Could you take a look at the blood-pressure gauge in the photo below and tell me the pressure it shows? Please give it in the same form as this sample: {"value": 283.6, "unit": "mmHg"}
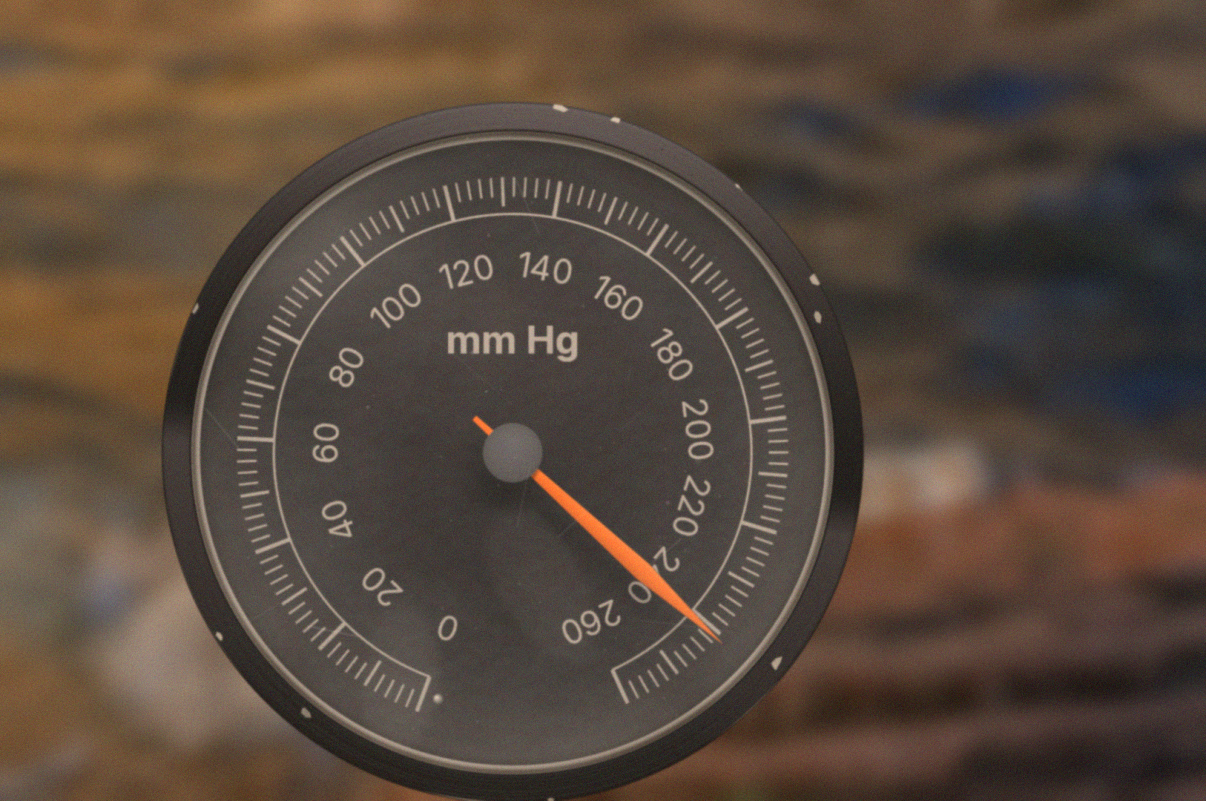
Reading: {"value": 241, "unit": "mmHg"}
